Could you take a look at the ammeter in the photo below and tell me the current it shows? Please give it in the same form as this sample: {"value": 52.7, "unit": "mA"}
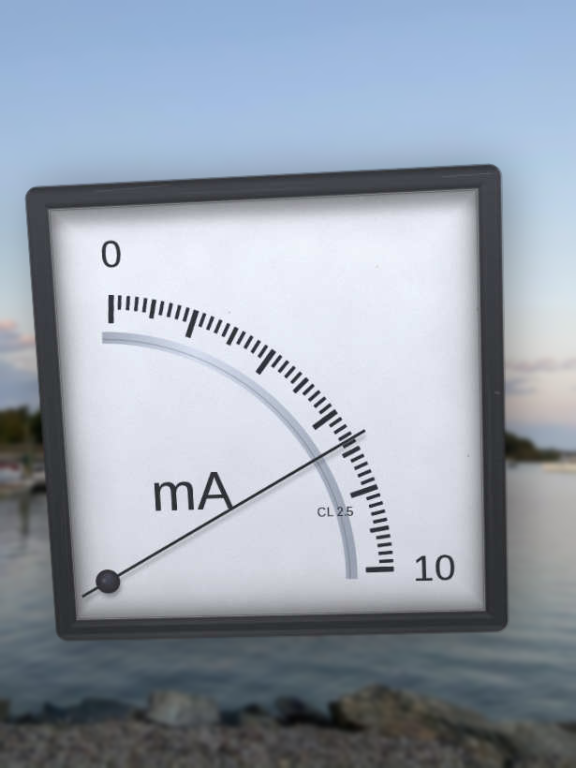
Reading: {"value": 6.7, "unit": "mA"}
